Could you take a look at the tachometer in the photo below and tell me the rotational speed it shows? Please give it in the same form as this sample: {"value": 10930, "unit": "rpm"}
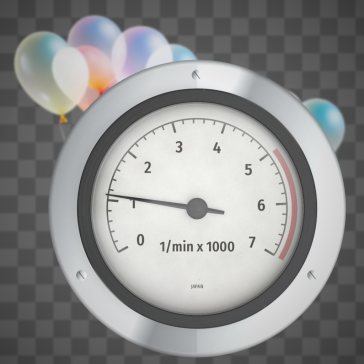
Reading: {"value": 1100, "unit": "rpm"}
